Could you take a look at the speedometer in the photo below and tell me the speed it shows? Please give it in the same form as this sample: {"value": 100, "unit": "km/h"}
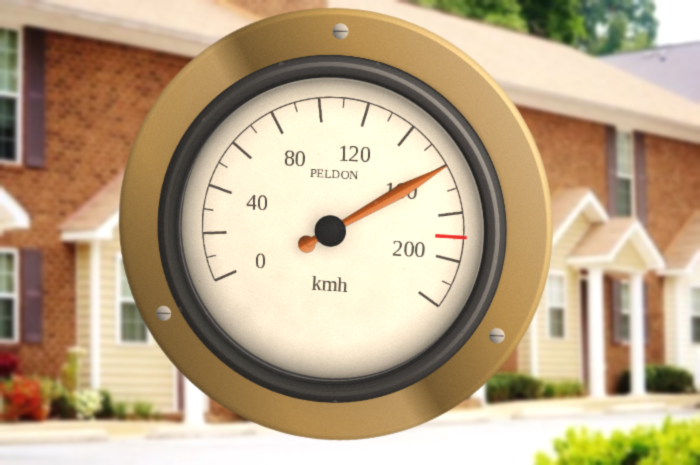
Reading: {"value": 160, "unit": "km/h"}
